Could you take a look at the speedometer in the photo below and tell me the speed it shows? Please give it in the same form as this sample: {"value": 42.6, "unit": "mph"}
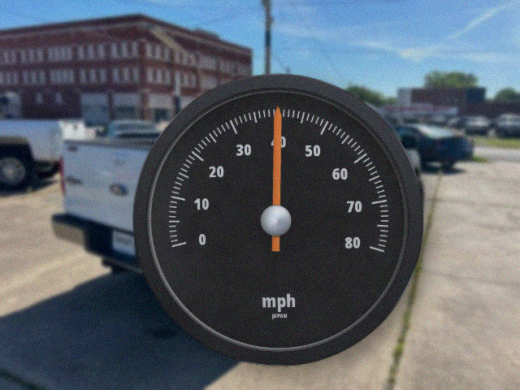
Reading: {"value": 40, "unit": "mph"}
